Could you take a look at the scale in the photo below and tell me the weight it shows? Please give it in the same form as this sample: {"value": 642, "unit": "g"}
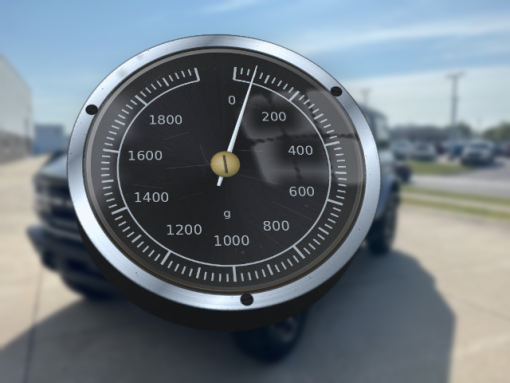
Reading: {"value": 60, "unit": "g"}
